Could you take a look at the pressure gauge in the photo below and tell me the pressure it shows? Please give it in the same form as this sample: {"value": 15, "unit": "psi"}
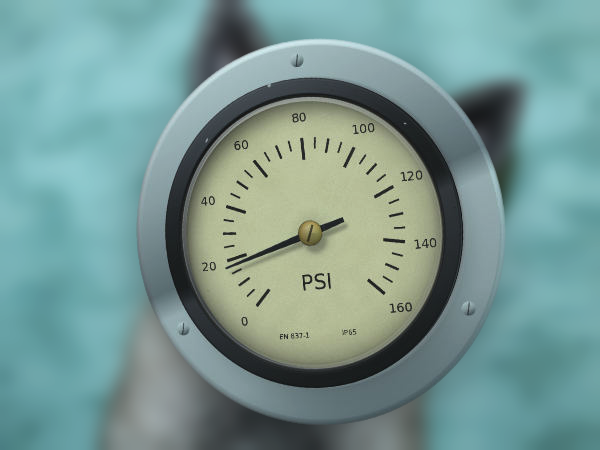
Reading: {"value": 17.5, "unit": "psi"}
